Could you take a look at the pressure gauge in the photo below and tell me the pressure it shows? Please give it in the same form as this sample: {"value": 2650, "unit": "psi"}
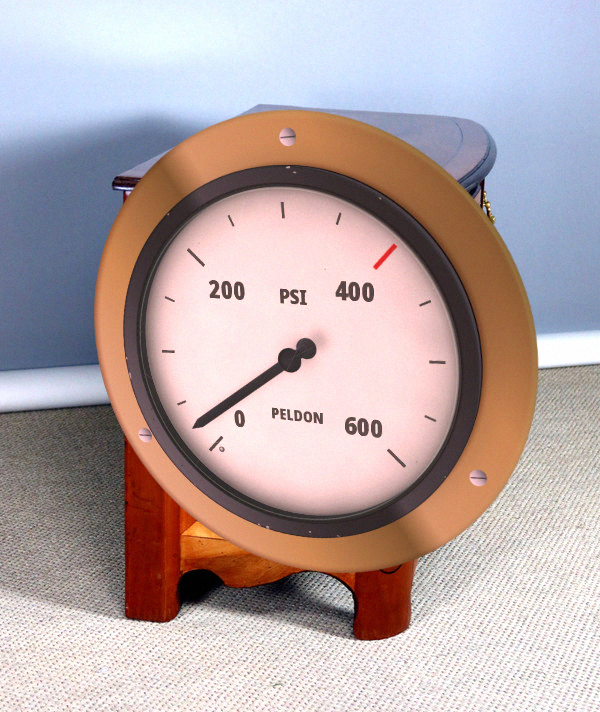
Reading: {"value": 25, "unit": "psi"}
